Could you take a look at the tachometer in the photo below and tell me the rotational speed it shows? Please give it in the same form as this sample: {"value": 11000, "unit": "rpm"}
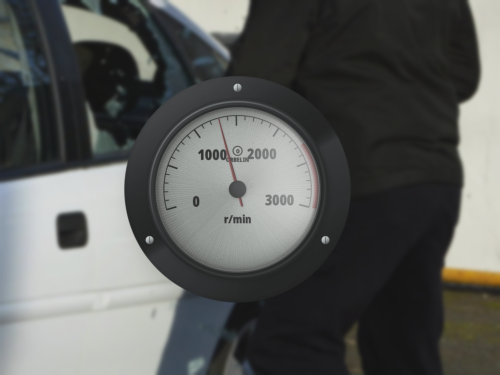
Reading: {"value": 1300, "unit": "rpm"}
